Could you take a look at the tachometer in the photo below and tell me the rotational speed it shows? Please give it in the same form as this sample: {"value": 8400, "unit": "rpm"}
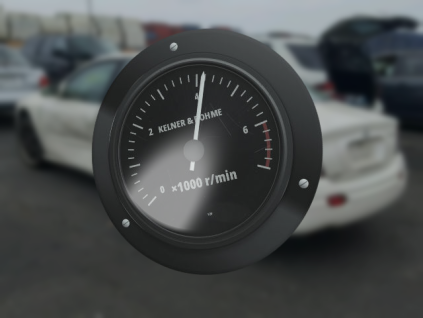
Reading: {"value": 4200, "unit": "rpm"}
